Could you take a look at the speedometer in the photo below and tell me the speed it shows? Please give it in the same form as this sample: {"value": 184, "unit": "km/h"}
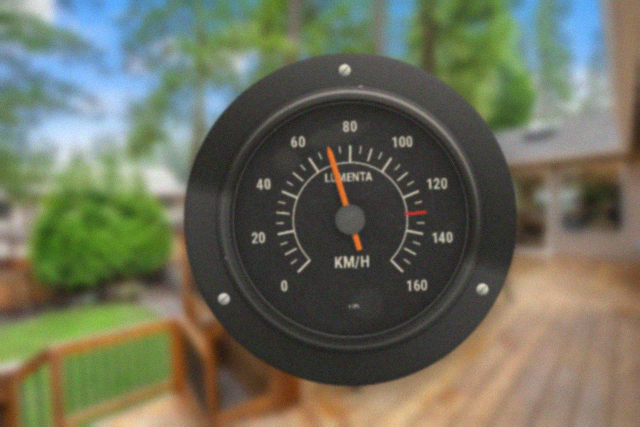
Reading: {"value": 70, "unit": "km/h"}
